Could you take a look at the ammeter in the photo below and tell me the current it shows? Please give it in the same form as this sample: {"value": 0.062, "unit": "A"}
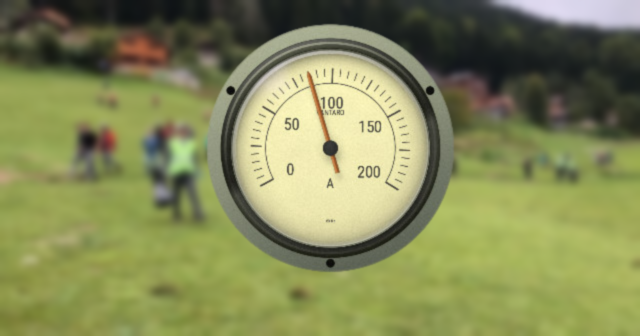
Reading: {"value": 85, "unit": "A"}
